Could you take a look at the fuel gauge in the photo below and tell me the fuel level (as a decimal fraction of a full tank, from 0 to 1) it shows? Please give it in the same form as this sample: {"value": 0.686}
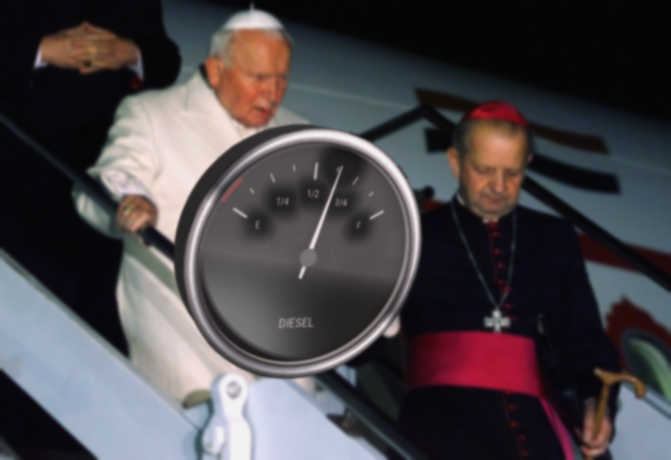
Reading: {"value": 0.625}
